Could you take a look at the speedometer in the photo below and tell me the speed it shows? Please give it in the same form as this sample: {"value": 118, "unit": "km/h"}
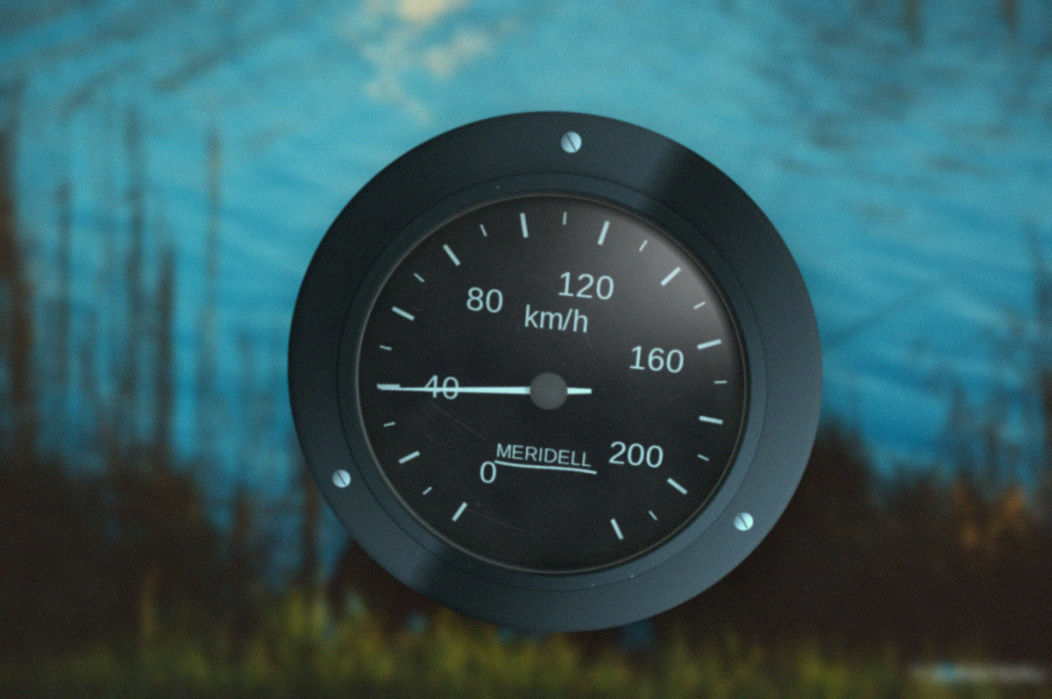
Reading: {"value": 40, "unit": "km/h"}
